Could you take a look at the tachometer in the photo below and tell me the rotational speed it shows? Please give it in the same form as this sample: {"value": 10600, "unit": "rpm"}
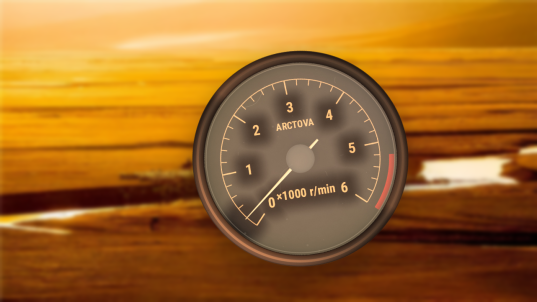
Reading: {"value": 200, "unit": "rpm"}
